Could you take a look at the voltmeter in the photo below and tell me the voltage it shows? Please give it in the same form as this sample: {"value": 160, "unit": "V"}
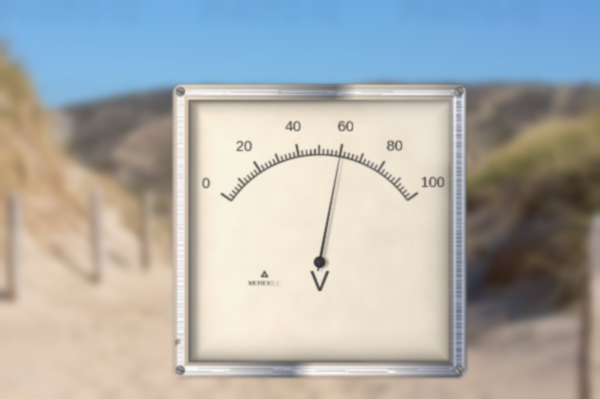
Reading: {"value": 60, "unit": "V"}
